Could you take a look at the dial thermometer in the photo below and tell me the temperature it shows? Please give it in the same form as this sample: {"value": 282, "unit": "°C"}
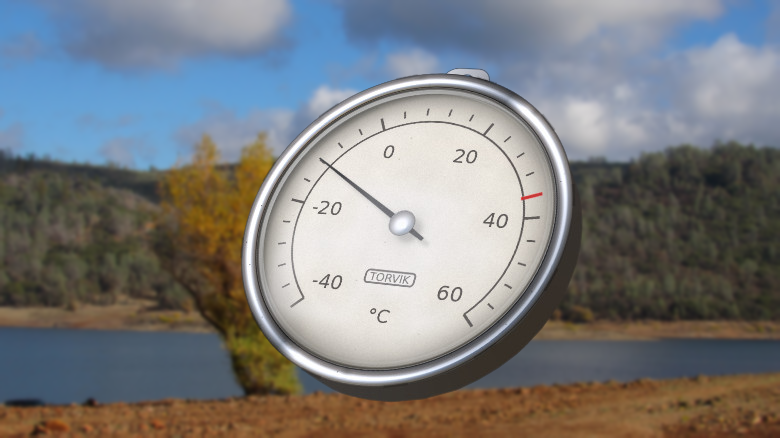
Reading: {"value": -12, "unit": "°C"}
